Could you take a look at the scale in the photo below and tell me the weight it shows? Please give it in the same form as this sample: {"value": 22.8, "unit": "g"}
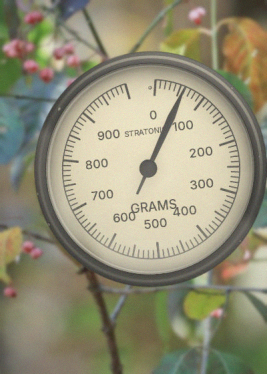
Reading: {"value": 60, "unit": "g"}
